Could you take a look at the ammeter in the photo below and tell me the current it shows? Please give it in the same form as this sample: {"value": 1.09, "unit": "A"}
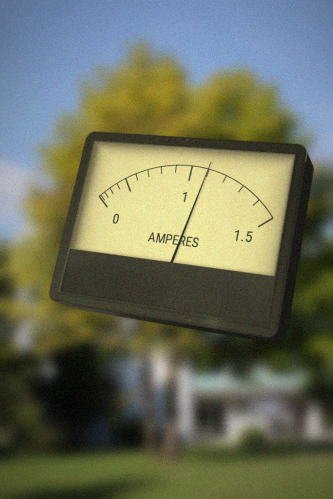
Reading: {"value": 1.1, "unit": "A"}
